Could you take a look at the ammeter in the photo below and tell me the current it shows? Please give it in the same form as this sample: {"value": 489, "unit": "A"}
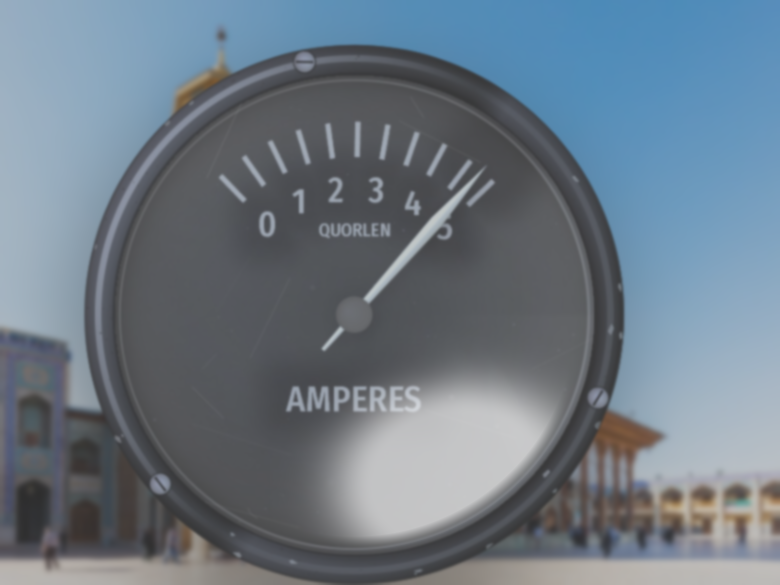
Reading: {"value": 4.75, "unit": "A"}
